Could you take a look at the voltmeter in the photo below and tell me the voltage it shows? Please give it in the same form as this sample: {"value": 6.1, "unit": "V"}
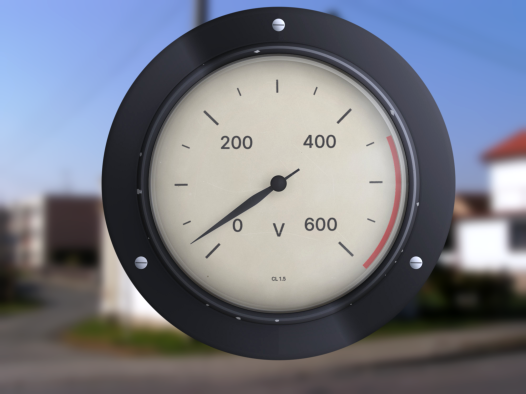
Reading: {"value": 25, "unit": "V"}
